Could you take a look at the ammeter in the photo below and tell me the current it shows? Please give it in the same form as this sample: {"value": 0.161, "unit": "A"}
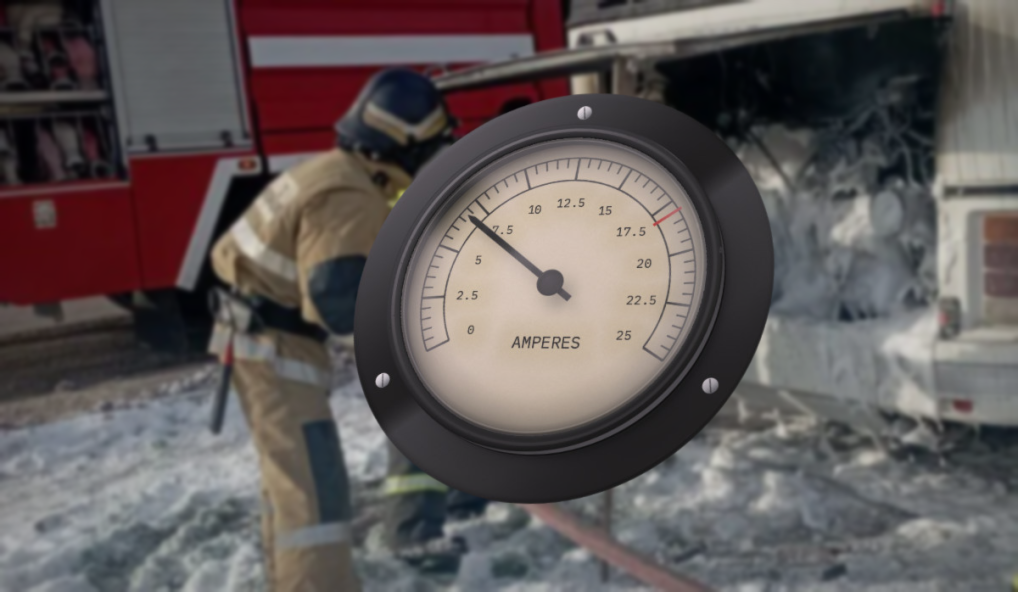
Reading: {"value": 6.75, "unit": "A"}
